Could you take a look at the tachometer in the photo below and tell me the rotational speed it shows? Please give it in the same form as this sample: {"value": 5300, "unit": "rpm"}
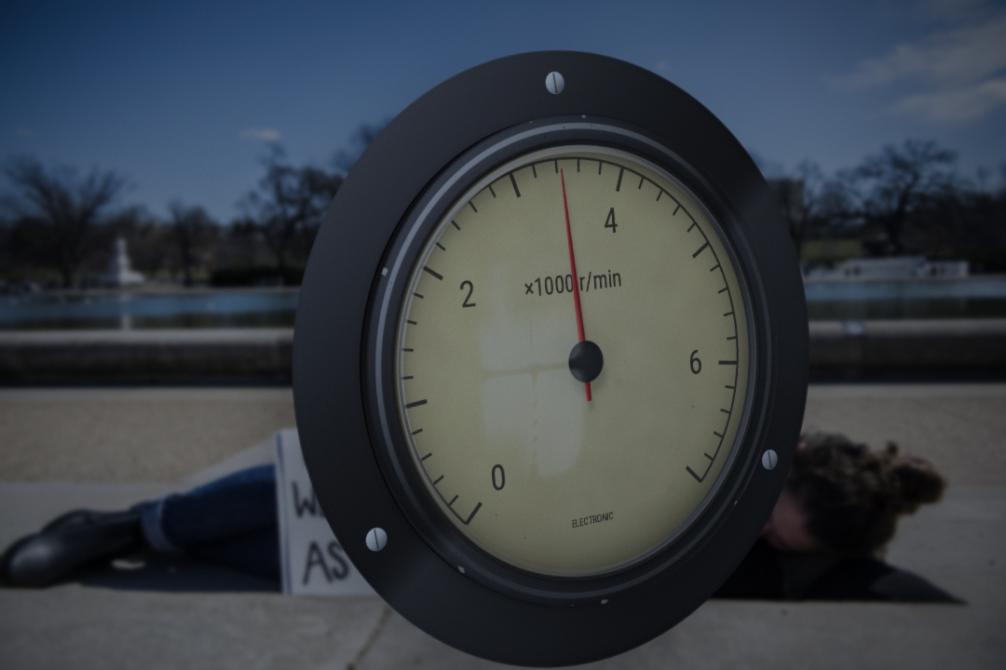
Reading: {"value": 3400, "unit": "rpm"}
